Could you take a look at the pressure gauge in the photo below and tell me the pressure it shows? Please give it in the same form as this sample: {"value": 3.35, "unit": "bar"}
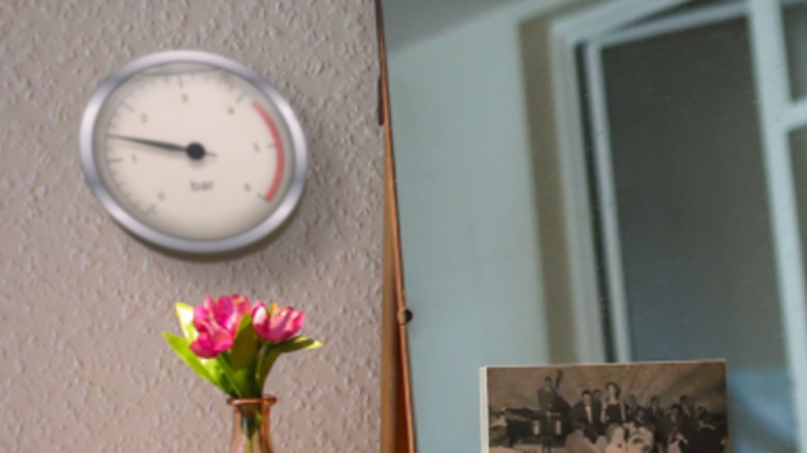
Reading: {"value": 1.4, "unit": "bar"}
